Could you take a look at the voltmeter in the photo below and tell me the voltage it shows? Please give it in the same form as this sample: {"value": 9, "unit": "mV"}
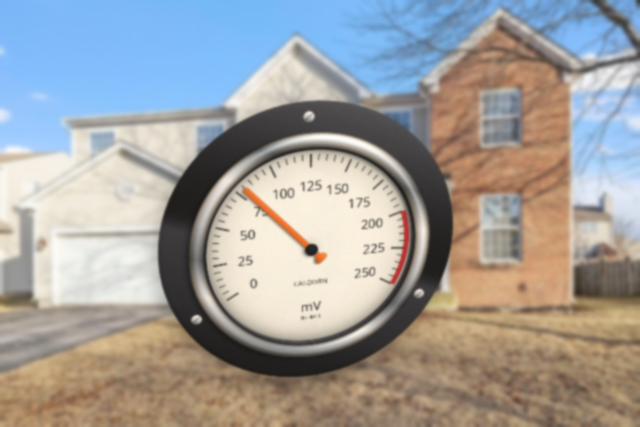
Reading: {"value": 80, "unit": "mV"}
